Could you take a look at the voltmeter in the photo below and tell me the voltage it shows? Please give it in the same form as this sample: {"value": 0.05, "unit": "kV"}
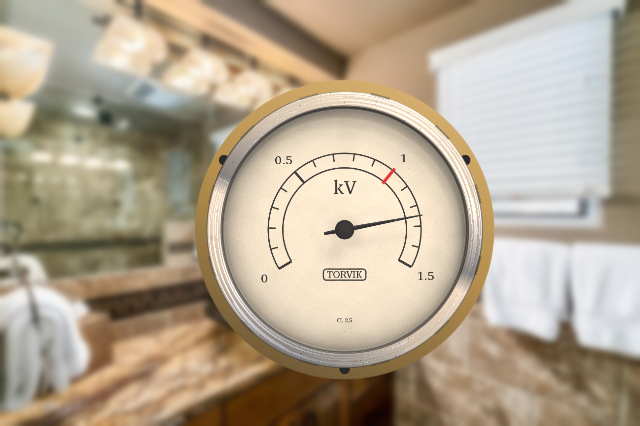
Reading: {"value": 1.25, "unit": "kV"}
